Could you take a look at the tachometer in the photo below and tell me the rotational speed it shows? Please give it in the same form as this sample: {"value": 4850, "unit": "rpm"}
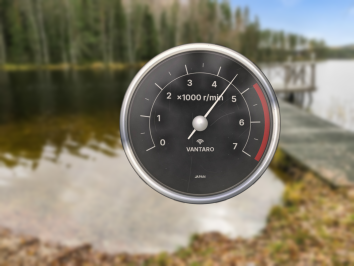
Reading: {"value": 4500, "unit": "rpm"}
